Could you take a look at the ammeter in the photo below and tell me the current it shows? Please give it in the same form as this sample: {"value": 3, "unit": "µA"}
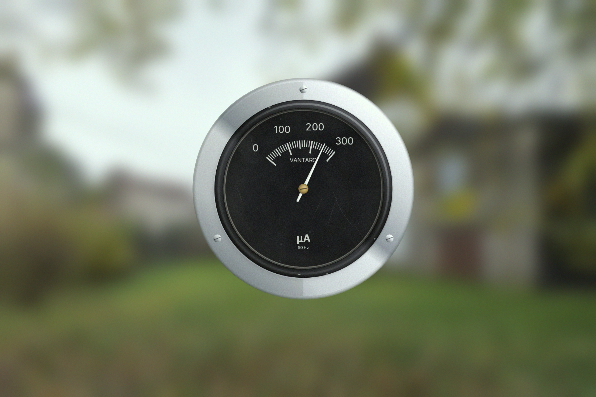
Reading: {"value": 250, "unit": "µA"}
